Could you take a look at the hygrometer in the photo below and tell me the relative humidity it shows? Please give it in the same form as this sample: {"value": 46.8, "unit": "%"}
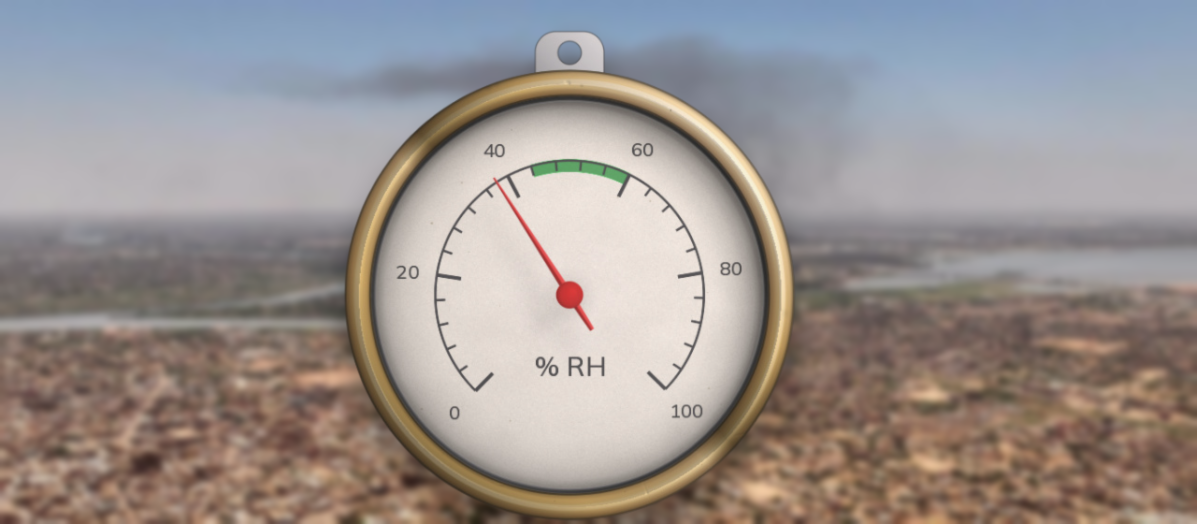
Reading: {"value": 38, "unit": "%"}
